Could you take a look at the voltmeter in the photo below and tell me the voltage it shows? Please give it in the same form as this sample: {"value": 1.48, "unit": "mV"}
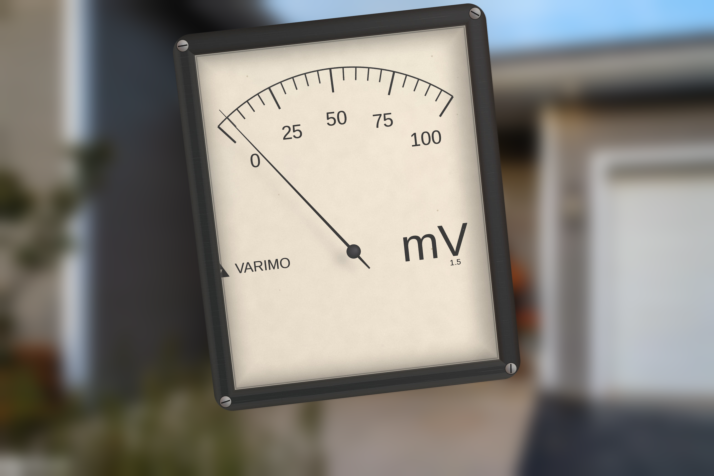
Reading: {"value": 5, "unit": "mV"}
